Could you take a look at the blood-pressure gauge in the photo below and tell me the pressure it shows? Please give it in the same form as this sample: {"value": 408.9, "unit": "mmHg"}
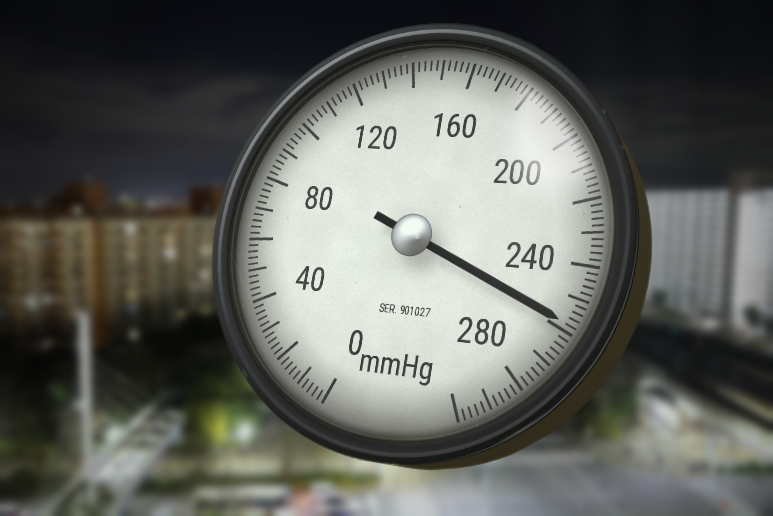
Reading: {"value": 258, "unit": "mmHg"}
